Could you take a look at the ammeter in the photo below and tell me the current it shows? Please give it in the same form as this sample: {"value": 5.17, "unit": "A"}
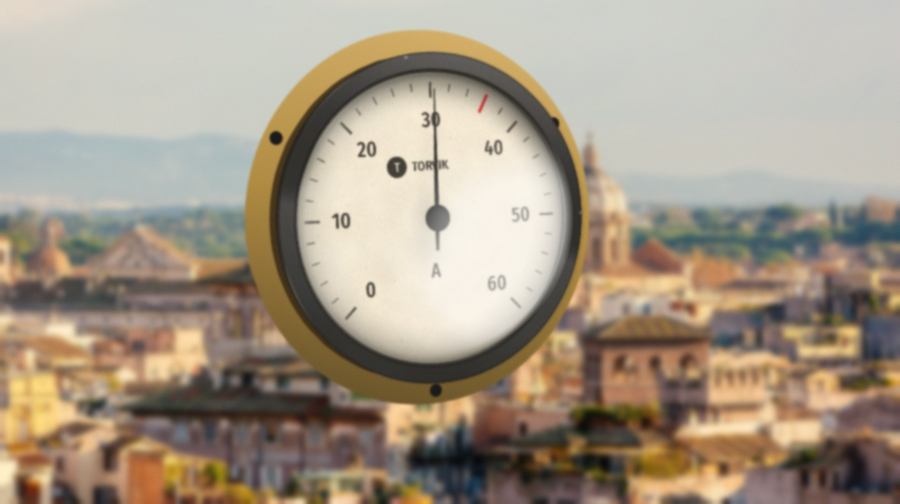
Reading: {"value": 30, "unit": "A"}
